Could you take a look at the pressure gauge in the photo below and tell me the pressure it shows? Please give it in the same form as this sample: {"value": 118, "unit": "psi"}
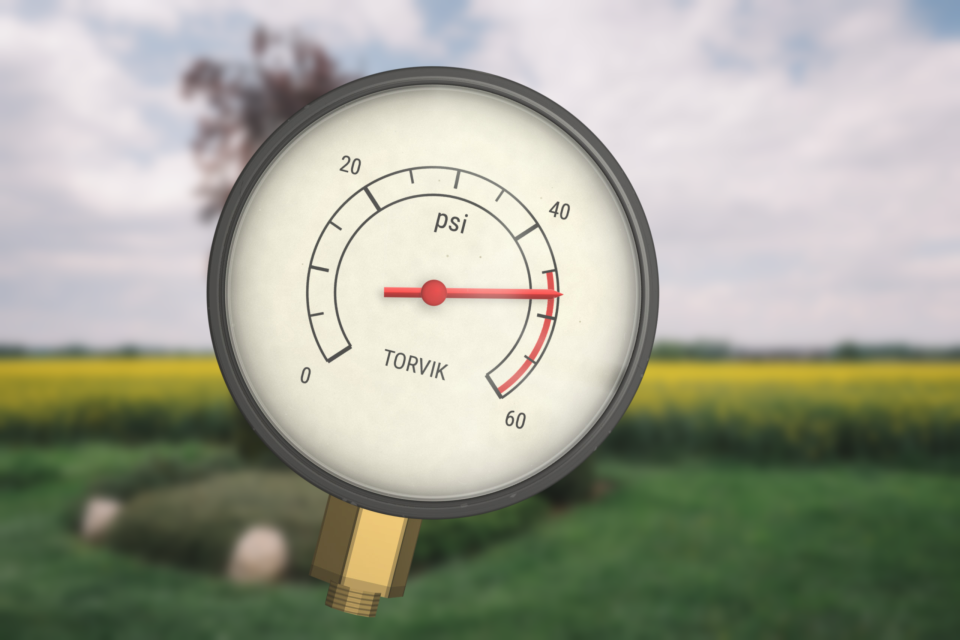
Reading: {"value": 47.5, "unit": "psi"}
